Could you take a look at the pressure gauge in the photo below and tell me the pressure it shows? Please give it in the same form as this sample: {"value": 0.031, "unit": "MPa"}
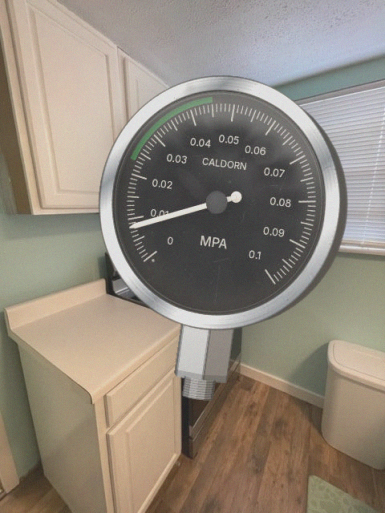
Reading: {"value": 0.008, "unit": "MPa"}
